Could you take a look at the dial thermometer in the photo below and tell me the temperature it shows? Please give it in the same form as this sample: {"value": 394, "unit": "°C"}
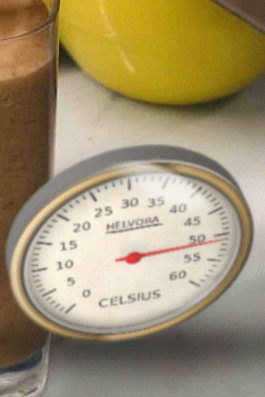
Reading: {"value": 50, "unit": "°C"}
